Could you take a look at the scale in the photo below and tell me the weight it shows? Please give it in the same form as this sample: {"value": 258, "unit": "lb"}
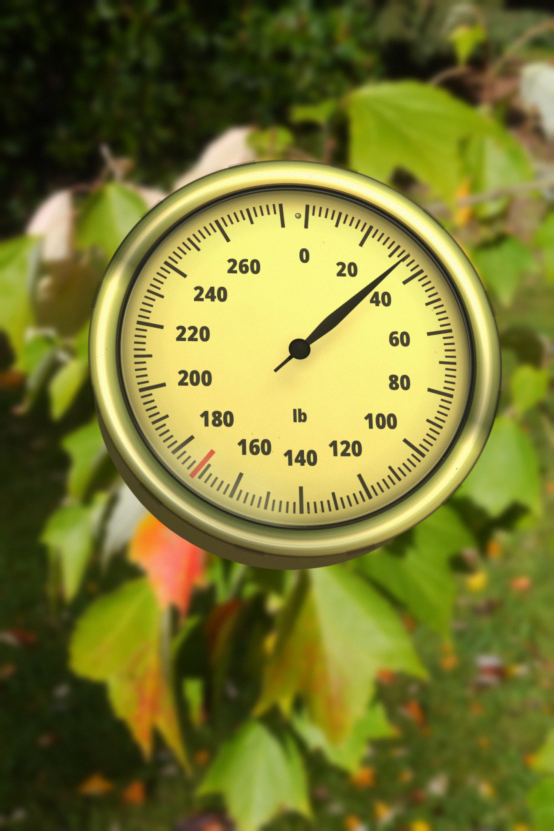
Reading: {"value": 34, "unit": "lb"}
